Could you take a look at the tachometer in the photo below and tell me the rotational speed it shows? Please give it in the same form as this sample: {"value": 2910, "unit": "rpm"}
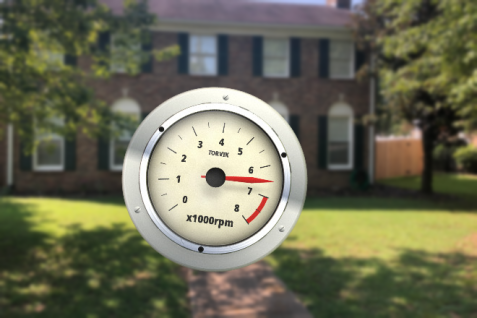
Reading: {"value": 6500, "unit": "rpm"}
